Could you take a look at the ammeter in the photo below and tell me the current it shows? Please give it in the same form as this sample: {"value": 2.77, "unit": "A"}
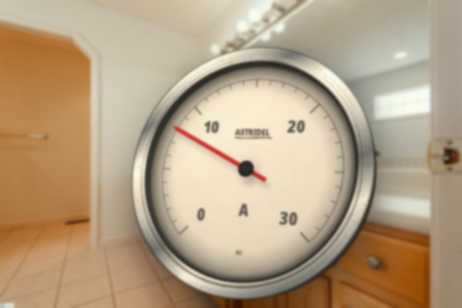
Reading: {"value": 8, "unit": "A"}
